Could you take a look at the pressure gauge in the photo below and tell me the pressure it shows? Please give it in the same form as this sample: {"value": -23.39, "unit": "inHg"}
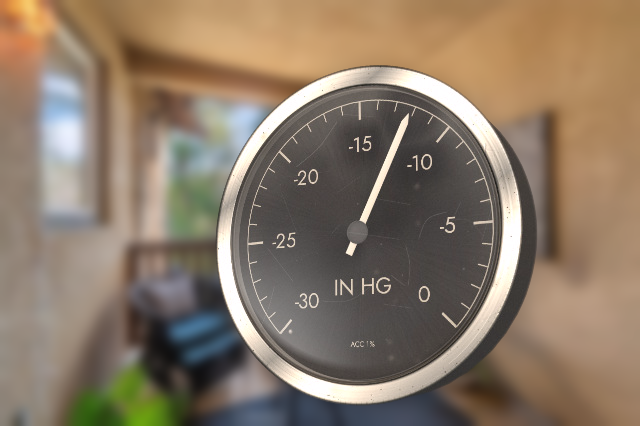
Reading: {"value": -12, "unit": "inHg"}
